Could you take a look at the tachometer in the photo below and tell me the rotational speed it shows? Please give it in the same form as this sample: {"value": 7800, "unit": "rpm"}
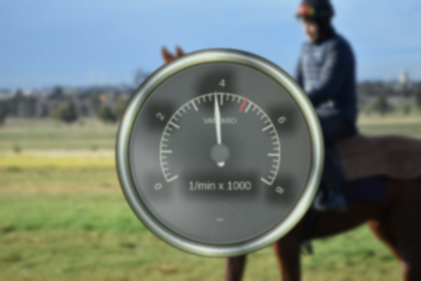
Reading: {"value": 3800, "unit": "rpm"}
